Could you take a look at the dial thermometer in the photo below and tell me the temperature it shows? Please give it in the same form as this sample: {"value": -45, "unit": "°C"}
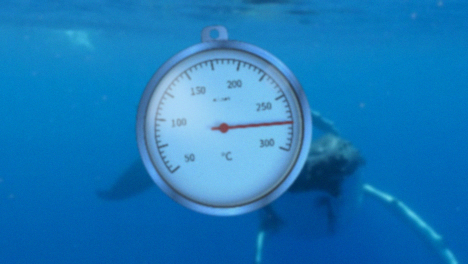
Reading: {"value": 275, "unit": "°C"}
